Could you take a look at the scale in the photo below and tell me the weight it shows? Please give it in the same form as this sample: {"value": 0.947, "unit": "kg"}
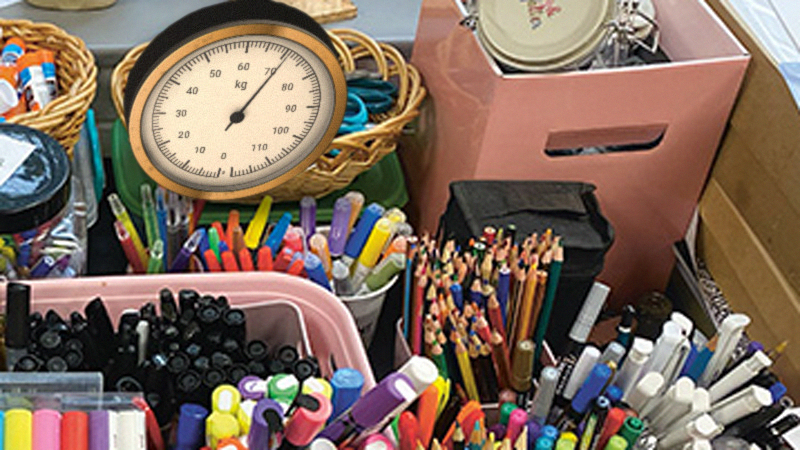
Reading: {"value": 70, "unit": "kg"}
